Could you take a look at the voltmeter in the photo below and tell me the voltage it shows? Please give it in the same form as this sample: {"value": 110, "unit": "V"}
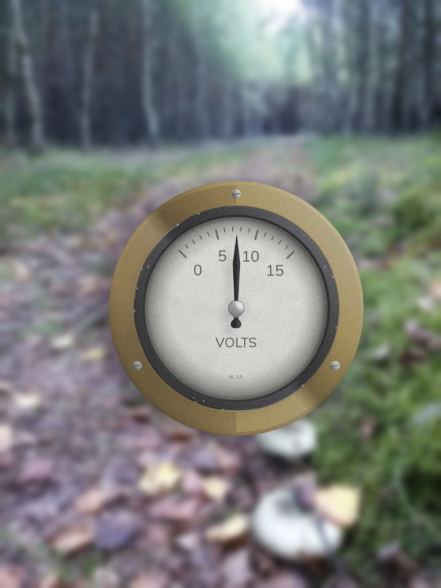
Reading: {"value": 7.5, "unit": "V"}
